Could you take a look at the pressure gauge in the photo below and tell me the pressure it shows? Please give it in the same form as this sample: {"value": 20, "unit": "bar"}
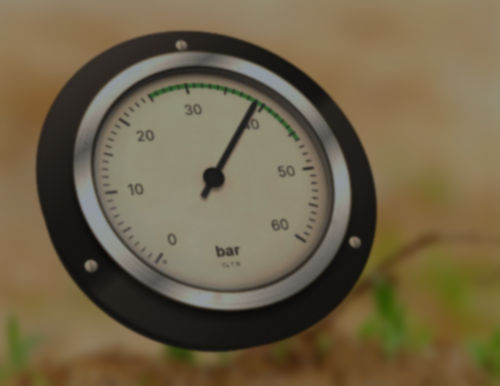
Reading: {"value": 39, "unit": "bar"}
